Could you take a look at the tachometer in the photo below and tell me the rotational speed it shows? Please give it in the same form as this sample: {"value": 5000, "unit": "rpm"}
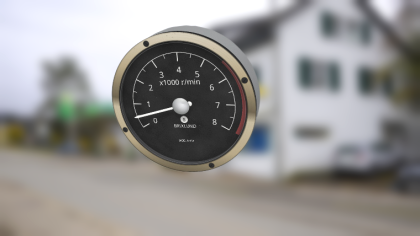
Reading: {"value": 500, "unit": "rpm"}
